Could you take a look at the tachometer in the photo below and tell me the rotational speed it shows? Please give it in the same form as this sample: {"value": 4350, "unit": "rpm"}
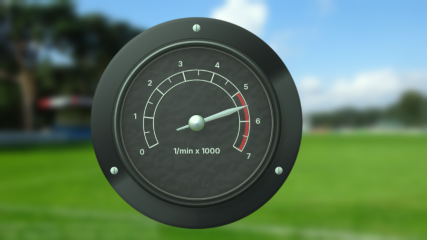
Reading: {"value": 5500, "unit": "rpm"}
